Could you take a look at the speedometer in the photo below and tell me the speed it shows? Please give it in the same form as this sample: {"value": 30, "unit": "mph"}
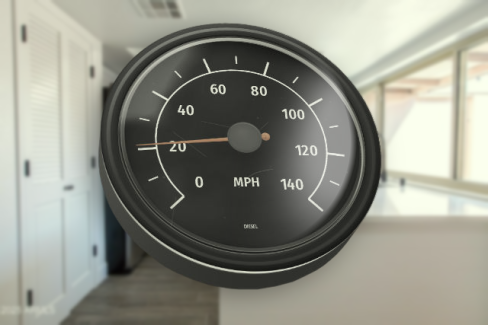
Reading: {"value": 20, "unit": "mph"}
